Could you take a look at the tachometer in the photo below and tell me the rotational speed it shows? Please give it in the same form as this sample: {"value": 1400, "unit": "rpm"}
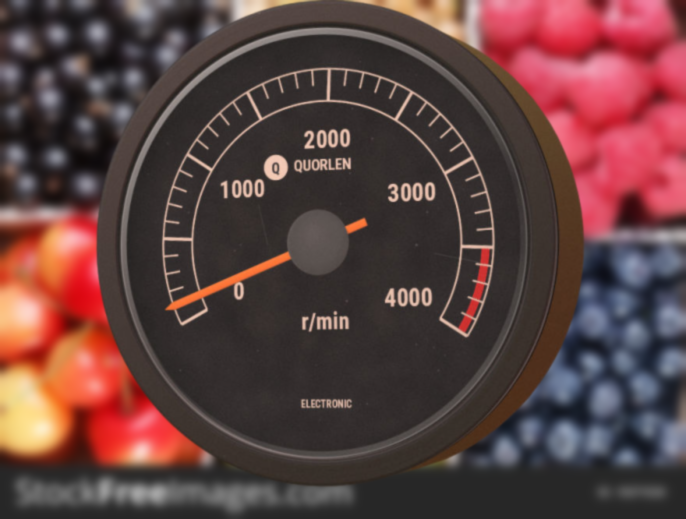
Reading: {"value": 100, "unit": "rpm"}
